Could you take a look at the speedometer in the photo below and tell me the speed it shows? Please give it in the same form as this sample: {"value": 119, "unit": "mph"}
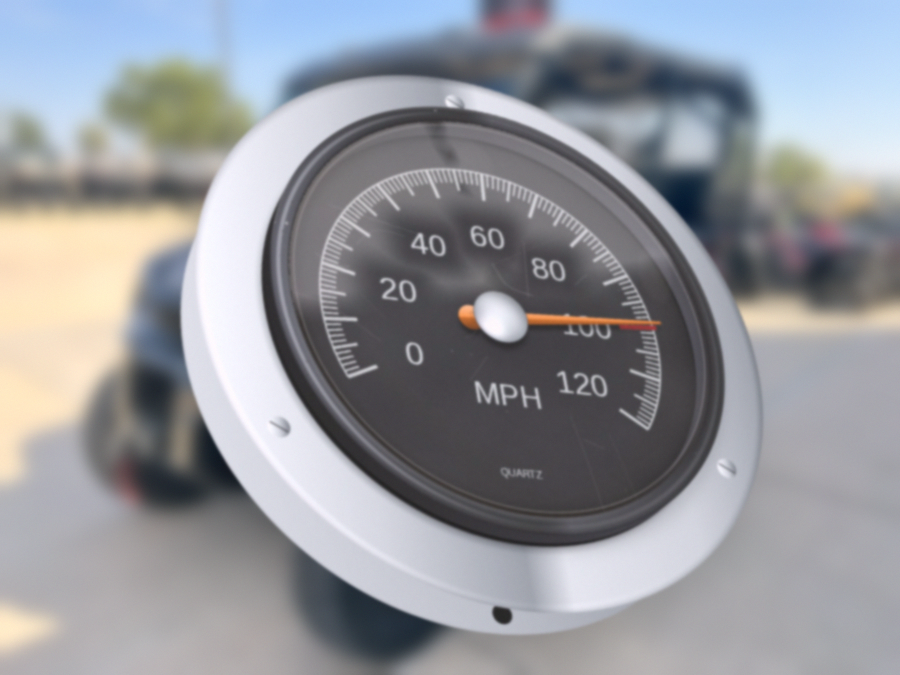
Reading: {"value": 100, "unit": "mph"}
